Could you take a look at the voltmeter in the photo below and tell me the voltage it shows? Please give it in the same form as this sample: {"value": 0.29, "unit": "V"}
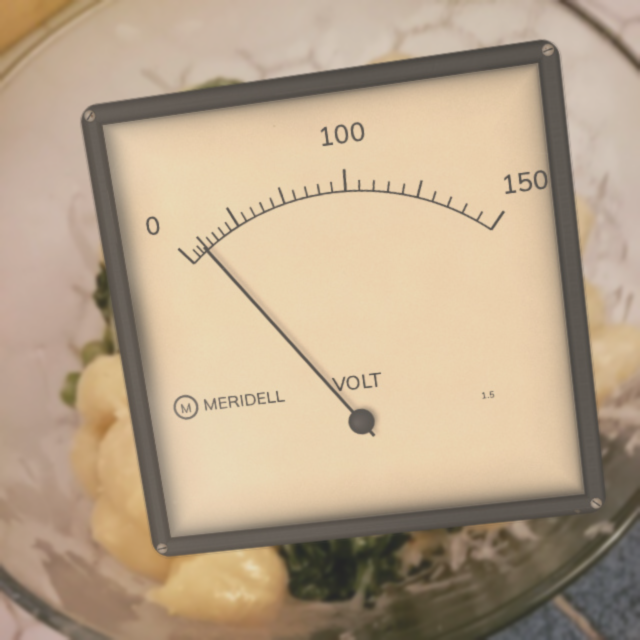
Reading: {"value": 25, "unit": "V"}
